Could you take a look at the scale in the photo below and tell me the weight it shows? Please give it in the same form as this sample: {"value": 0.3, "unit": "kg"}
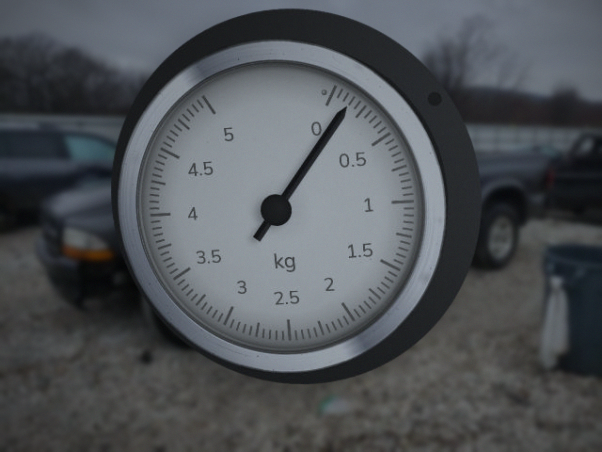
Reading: {"value": 0.15, "unit": "kg"}
